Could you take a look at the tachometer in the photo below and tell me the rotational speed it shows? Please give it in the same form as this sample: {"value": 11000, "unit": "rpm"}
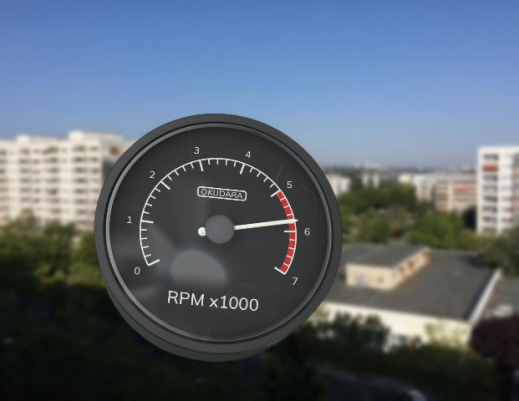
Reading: {"value": 5800, "unit": "rpm"}
